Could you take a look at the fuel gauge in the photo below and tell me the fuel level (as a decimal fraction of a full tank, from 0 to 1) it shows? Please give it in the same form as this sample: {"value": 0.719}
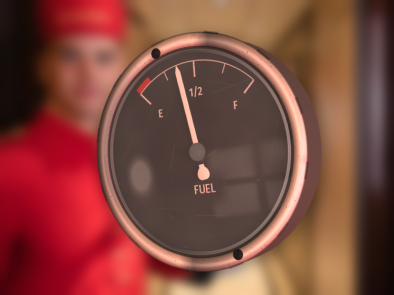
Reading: {"value": 0.375}
